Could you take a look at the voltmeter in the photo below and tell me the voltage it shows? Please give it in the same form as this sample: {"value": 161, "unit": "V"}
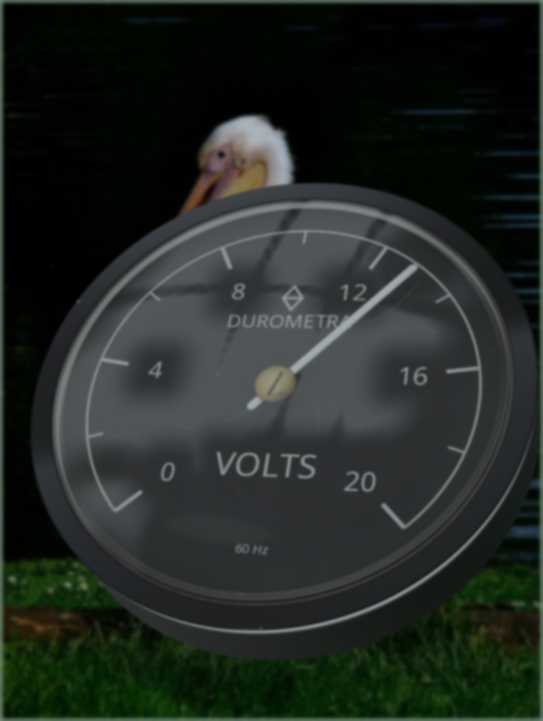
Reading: {"value": 13, "unit": "V"}
